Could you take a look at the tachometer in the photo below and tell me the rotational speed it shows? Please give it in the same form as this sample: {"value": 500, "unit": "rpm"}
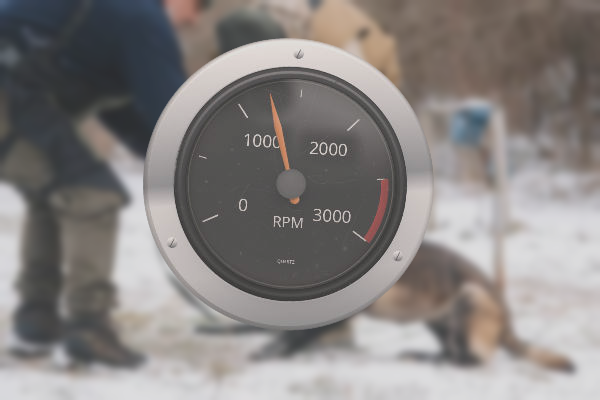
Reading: {"value": 1250, "unit": "rpm"}
